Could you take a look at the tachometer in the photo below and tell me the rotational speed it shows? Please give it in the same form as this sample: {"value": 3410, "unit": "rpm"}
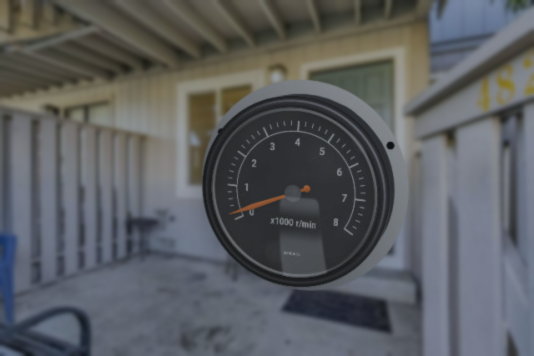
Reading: {"value": 200, "unit": "rpm"}
